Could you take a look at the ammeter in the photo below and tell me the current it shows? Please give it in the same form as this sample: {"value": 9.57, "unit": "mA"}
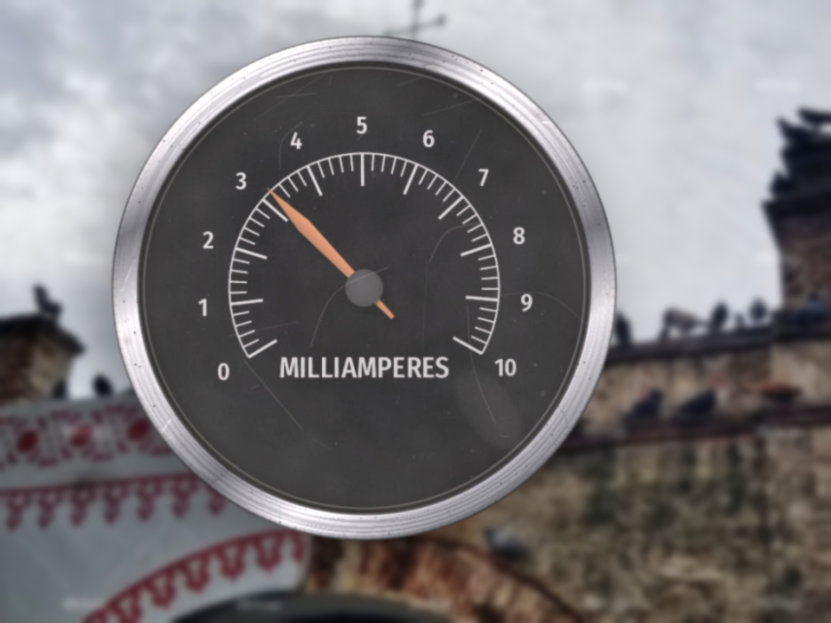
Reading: {"value": 3.2, "unit": "mA"}
